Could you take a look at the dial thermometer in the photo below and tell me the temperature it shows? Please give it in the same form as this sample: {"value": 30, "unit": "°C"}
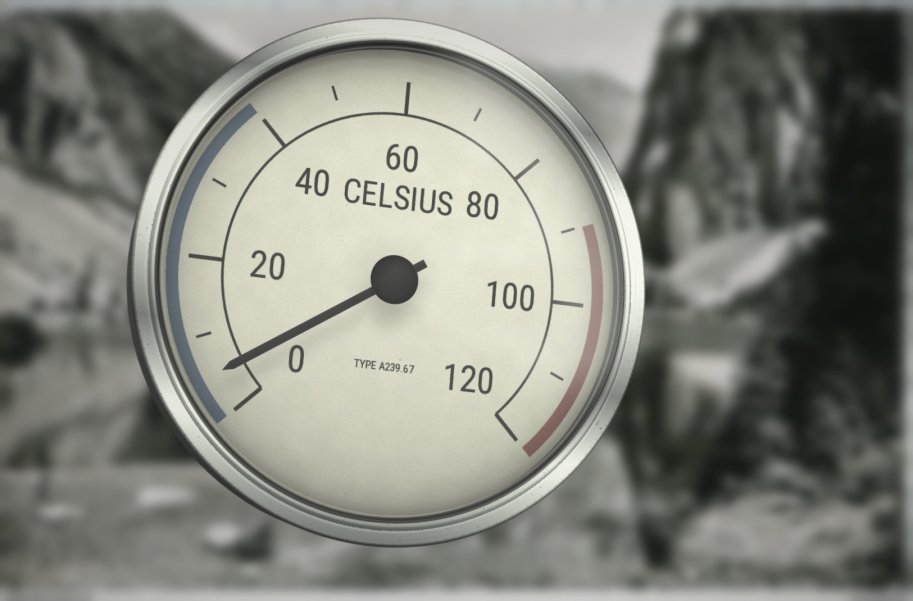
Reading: {"value": 5, "unit": "°C"}
